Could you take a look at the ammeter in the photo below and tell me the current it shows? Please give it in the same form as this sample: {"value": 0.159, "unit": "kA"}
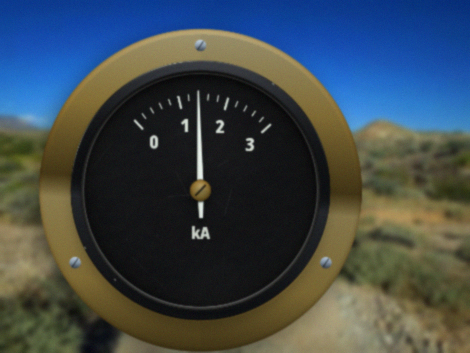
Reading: {"value": 1.4, "unit": "kA"}
